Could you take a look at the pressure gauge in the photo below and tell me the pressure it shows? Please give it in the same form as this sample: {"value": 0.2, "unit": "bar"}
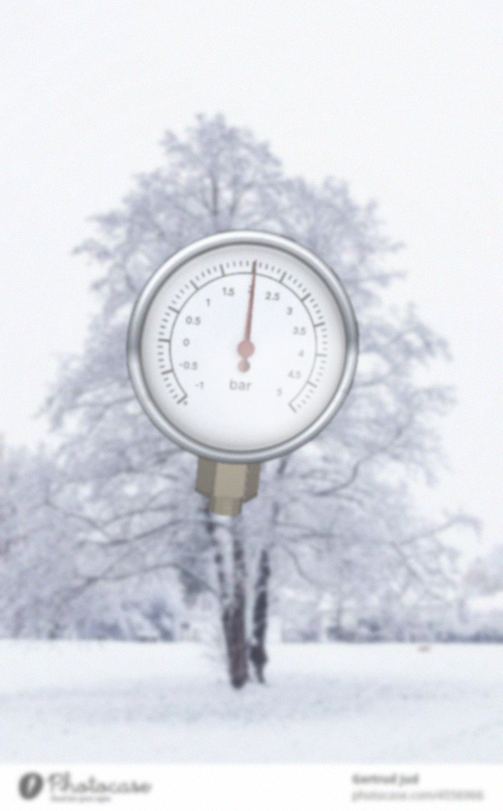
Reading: {"value": 2, "unit": "bar"}
